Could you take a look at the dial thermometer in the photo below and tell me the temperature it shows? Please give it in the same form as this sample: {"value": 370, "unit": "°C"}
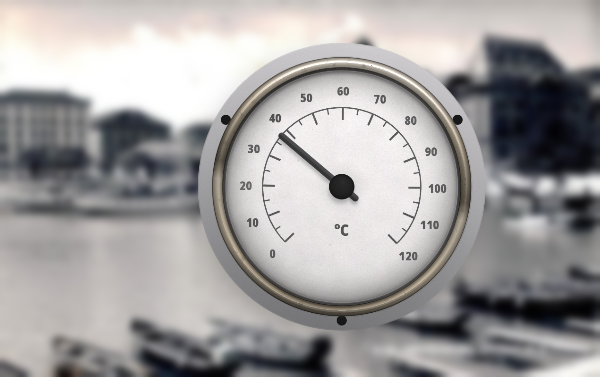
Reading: {"value": 37.5, "unit": "°C"}
